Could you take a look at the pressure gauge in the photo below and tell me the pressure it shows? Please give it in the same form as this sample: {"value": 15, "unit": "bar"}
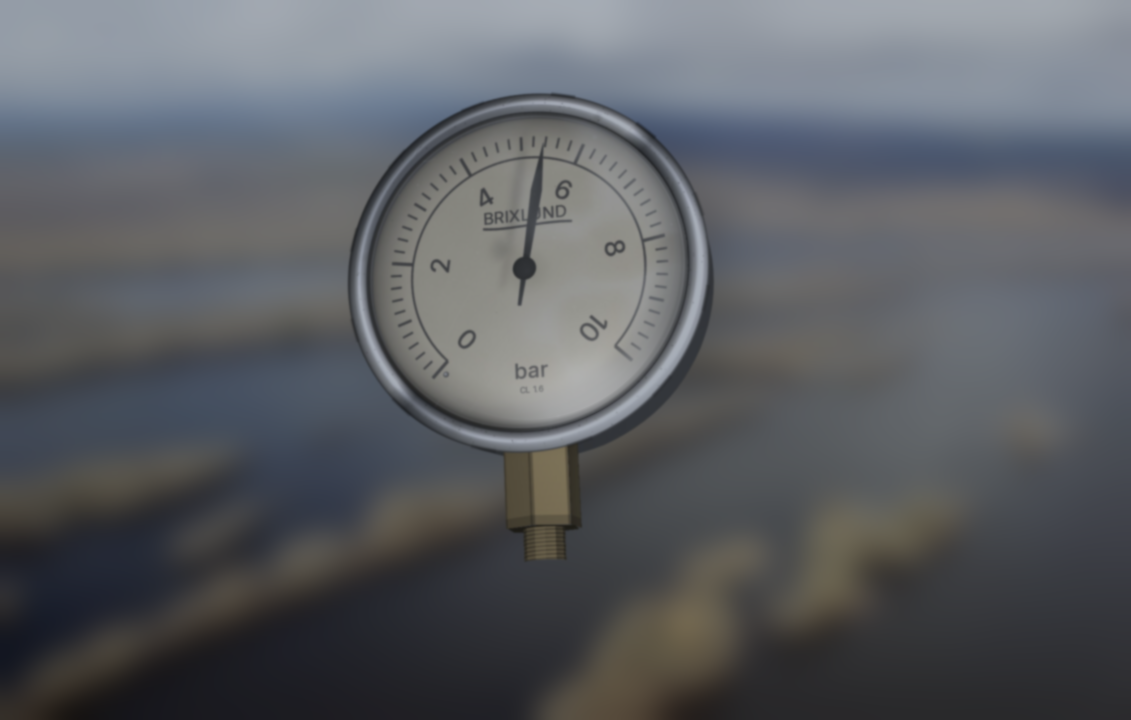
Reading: {"value": 5.4, "unit": "bar"}
